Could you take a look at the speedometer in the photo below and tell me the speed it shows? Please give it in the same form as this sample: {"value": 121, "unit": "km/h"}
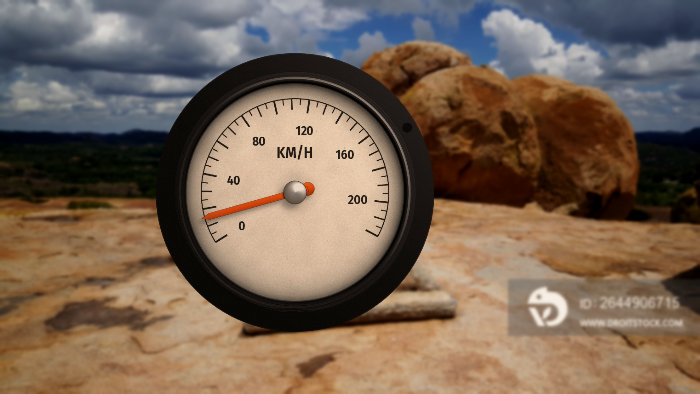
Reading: {"value": 15, "unit": "km/h"}
